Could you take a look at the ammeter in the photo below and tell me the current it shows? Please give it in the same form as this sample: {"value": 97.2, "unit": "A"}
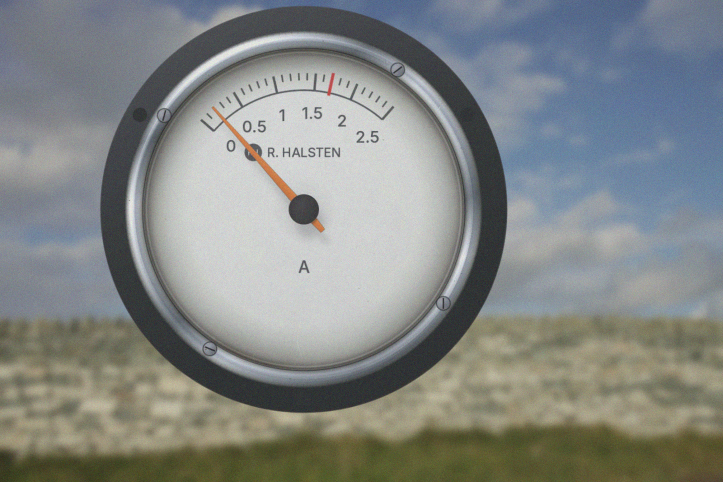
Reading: {"value": 0.2, "unit": "A"}
